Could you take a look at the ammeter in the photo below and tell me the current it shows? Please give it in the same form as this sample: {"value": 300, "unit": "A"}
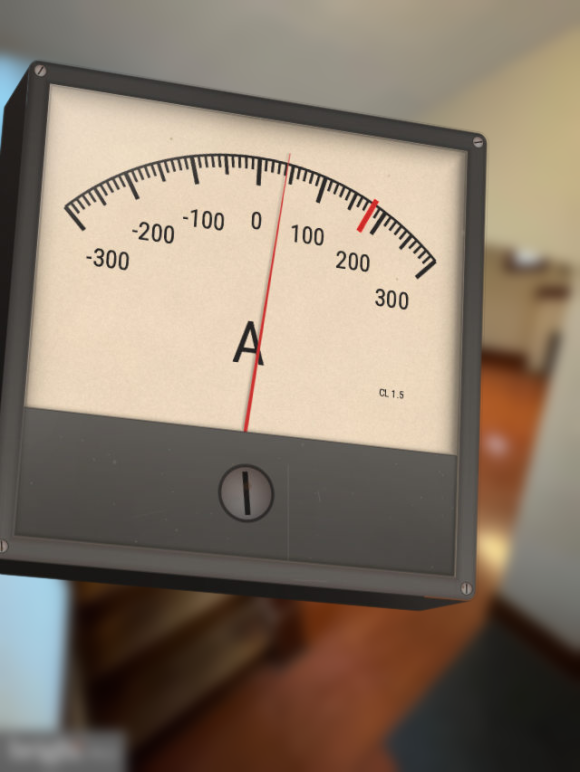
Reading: {"value": 40, "unit": "A"}
